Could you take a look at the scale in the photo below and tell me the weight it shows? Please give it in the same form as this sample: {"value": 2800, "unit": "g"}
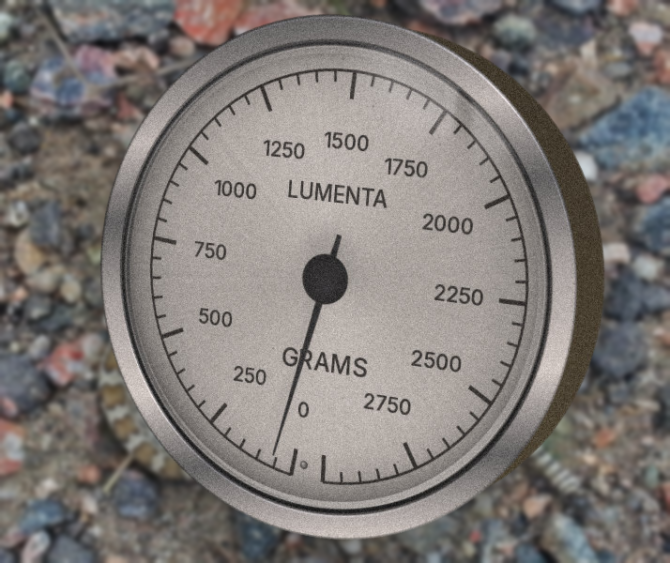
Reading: {"value": 50, "unit": "g"}
